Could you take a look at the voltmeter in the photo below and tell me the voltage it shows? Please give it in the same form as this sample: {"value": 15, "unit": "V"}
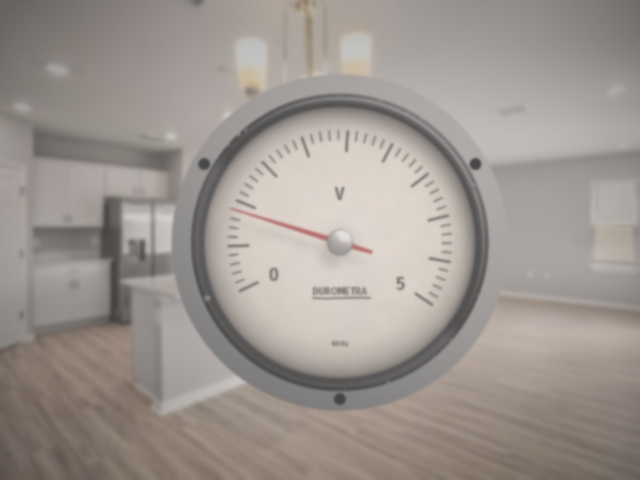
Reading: {"value": 0.9, "unit": "V"}
